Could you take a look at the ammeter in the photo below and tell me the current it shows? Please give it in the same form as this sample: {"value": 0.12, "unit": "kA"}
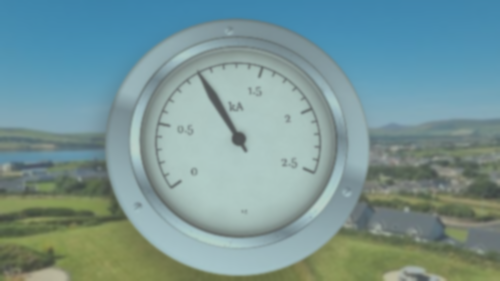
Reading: {"value": 1, "unit": "kA"}
